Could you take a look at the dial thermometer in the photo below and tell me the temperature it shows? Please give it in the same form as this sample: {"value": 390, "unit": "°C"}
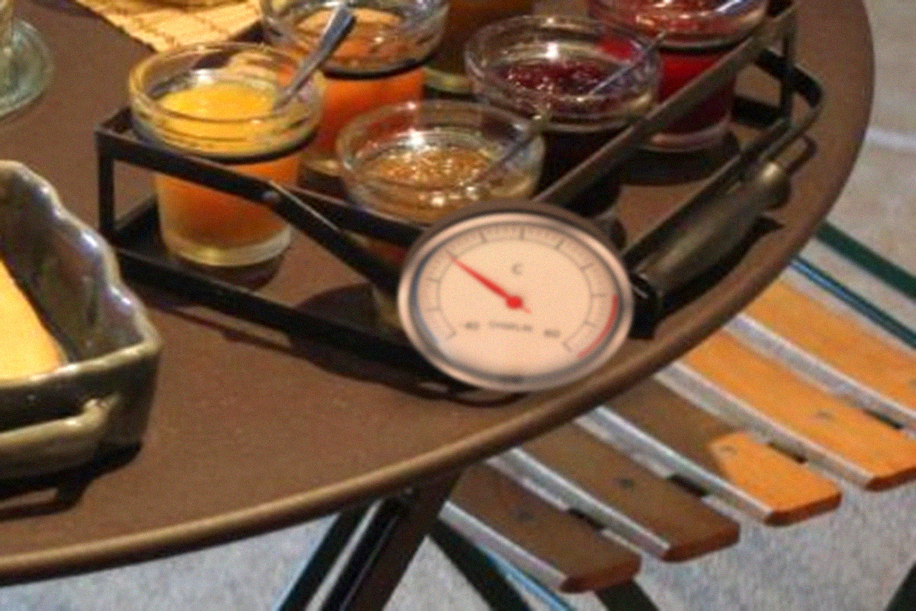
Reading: {"value": -10, "unit": "°C"}
